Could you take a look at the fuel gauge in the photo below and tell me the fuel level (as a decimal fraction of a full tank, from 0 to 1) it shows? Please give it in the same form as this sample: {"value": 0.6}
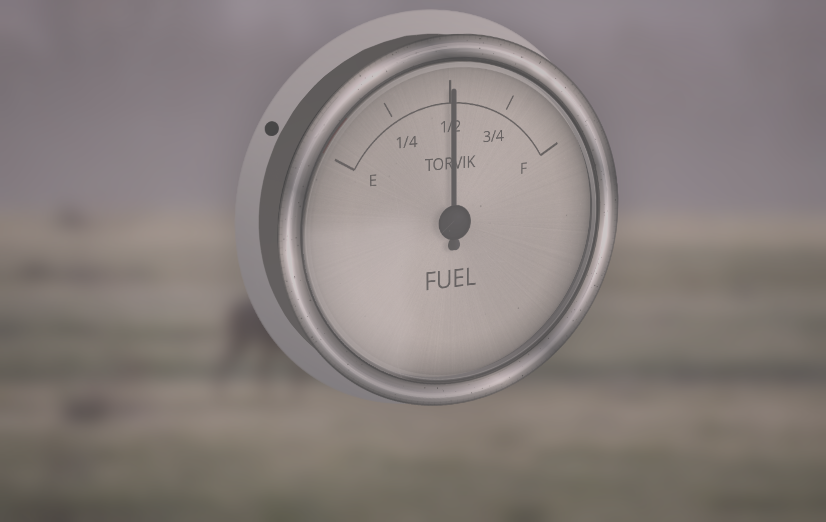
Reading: {"value": 0.5}
